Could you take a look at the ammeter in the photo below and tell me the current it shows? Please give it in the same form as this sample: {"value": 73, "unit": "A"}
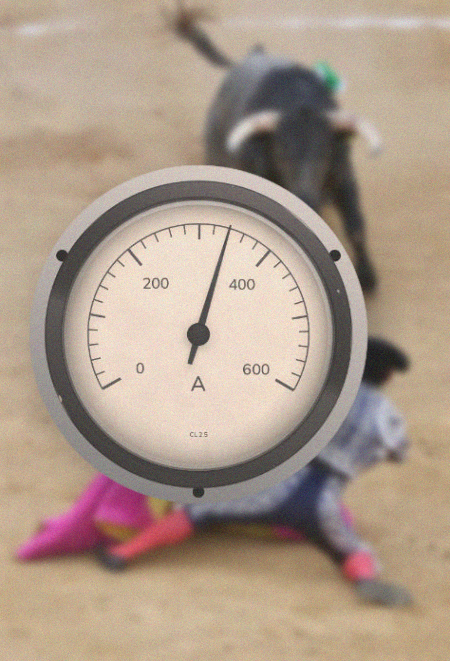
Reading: {"value": 340, "unit": "A"}
